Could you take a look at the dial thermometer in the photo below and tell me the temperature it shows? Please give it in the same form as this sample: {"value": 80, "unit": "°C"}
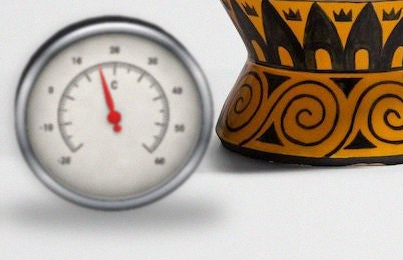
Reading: {"value": 15, "unit": "°C"}
